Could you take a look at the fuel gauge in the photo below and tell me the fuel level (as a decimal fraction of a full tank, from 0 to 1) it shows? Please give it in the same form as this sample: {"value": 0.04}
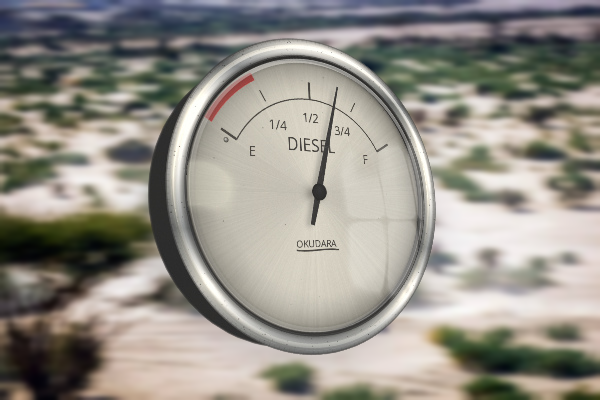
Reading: {"value": 0.625}
